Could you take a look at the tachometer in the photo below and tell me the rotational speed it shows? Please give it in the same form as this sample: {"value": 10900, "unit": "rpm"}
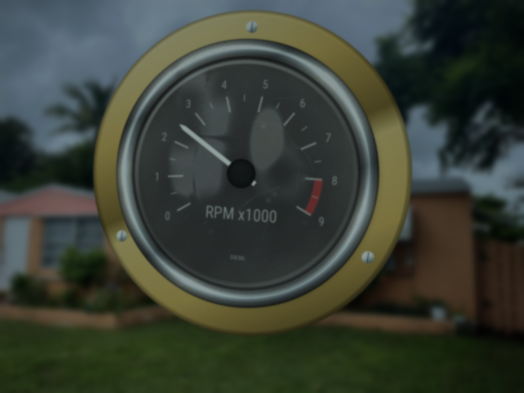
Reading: {"value": 2500, "unit": "rpm"}
